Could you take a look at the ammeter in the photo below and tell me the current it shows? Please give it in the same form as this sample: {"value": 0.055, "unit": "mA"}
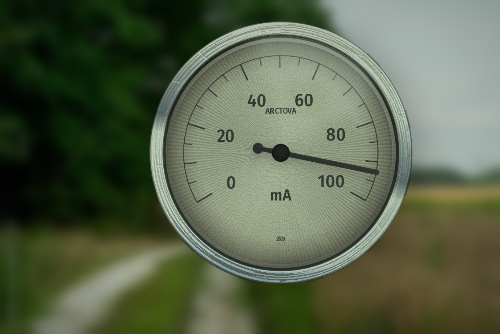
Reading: {"value": 92.5, "unit": "mA"}
